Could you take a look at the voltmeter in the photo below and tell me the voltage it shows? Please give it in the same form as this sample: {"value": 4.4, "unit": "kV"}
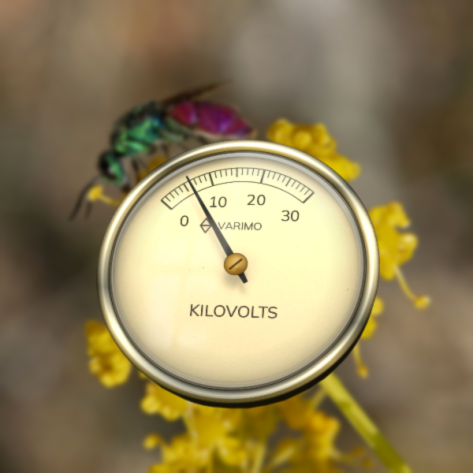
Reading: {"value": 6, "unit": "kV"}
